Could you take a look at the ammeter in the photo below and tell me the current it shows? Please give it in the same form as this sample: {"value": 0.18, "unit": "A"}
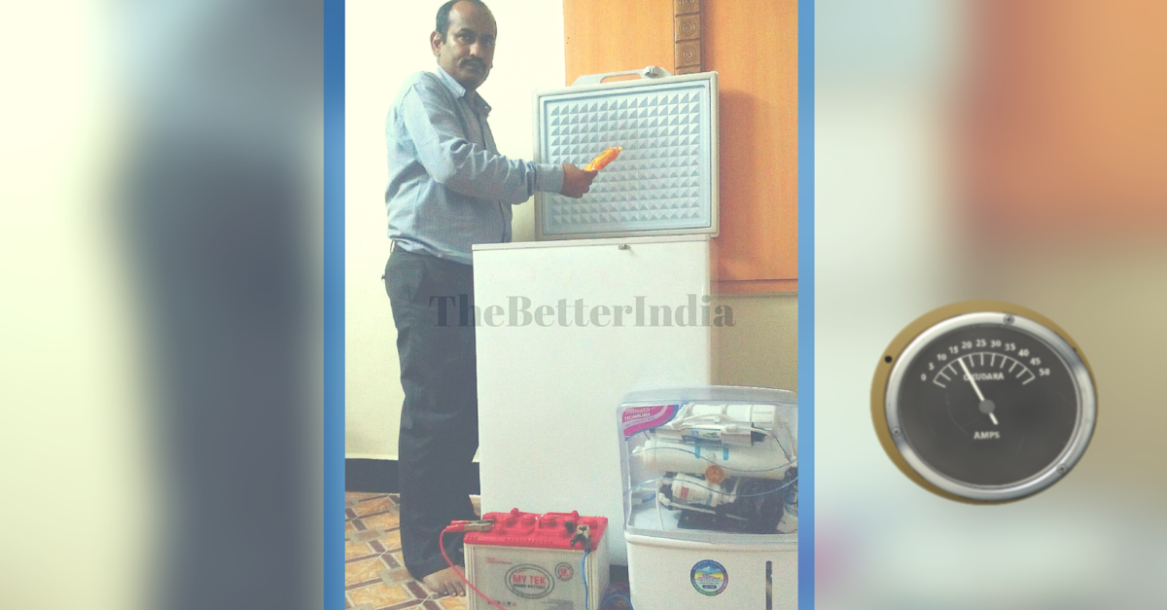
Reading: {"value": 15, "unit": "A"}
